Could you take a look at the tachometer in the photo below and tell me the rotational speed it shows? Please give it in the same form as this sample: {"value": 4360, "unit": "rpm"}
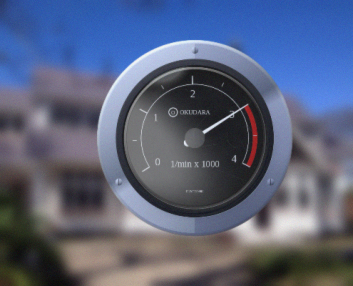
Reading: {"value": 3000, "unit": "rpm"}
